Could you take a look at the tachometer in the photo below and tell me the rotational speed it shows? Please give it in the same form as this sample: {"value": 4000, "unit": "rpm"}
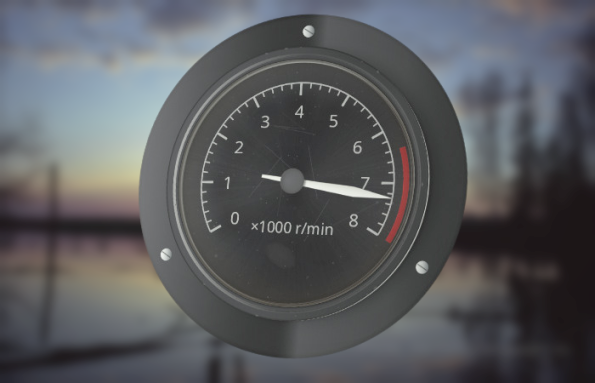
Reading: {"value": 7300, "unit": "rpm"}
